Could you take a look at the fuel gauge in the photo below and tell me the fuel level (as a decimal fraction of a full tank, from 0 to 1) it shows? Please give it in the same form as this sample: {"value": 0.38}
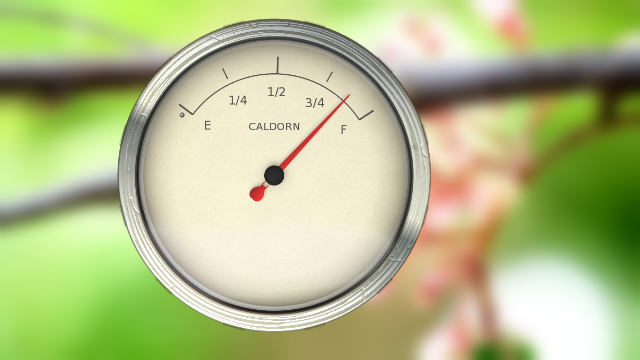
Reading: {"value": 0.875}
